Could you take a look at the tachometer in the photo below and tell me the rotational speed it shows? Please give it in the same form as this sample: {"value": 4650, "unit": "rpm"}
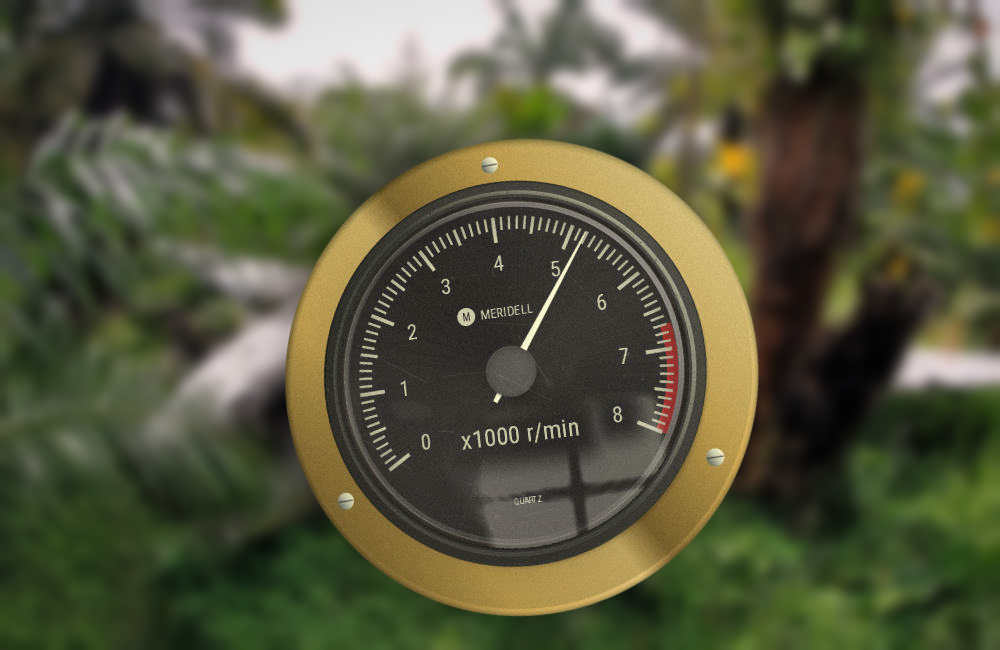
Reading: {"value": 5200, "unit": "rpm"}
